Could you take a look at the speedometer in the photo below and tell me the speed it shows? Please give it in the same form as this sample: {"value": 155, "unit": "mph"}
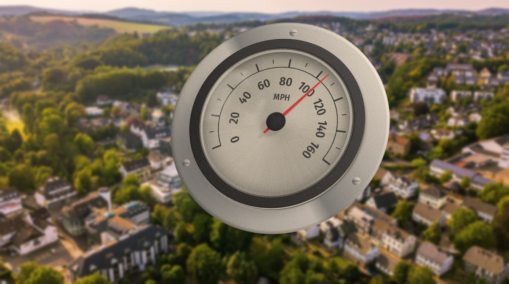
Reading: {"value": 105, "unit": "mph"}
